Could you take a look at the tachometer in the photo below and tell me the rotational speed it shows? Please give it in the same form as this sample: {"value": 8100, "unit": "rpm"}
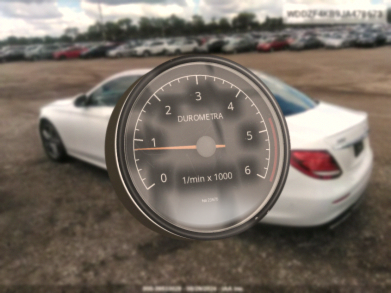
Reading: {"value": 800, "unit": "rpm"}
